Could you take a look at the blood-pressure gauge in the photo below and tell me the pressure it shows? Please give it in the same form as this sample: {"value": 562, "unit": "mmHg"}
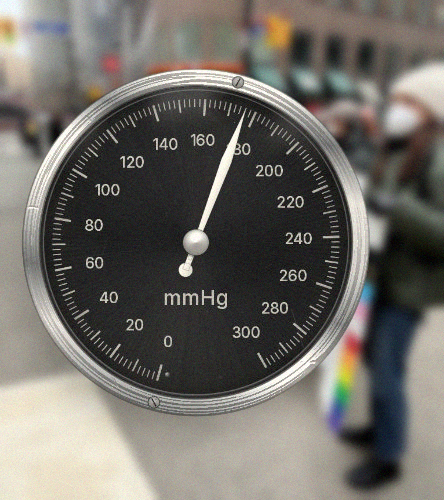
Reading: {"value": 176, "unit": "mmHg"}
